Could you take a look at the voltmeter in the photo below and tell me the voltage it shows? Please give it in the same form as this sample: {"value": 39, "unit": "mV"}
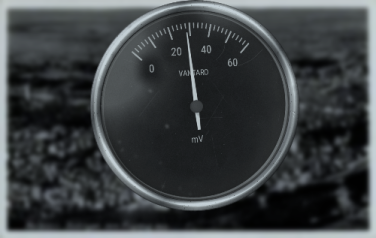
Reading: {"value": 28, "unit": "mV"}
